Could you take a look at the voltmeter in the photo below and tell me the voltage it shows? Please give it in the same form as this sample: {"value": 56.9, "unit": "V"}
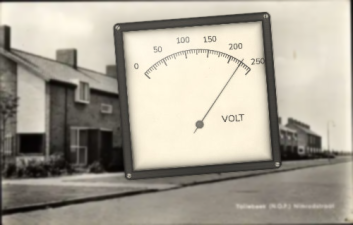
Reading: {"value": 225, "unit": "V"}
